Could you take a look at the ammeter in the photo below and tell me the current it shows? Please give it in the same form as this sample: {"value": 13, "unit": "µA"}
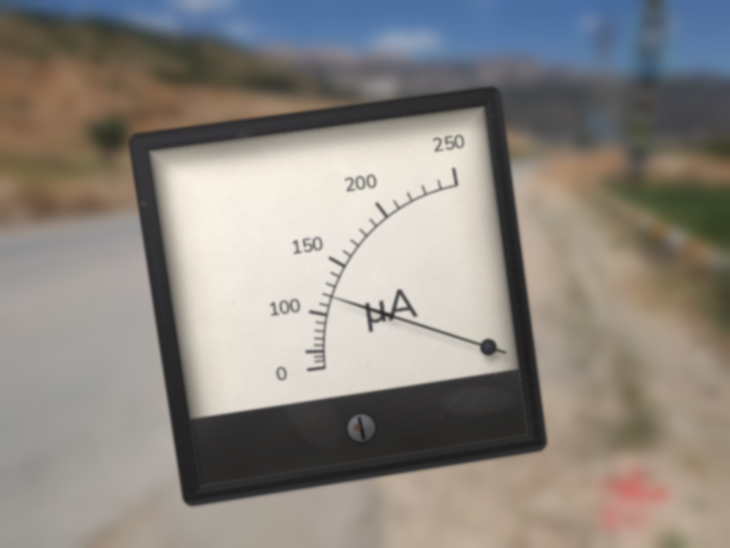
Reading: {"value": 120, "unit": "µA"}
